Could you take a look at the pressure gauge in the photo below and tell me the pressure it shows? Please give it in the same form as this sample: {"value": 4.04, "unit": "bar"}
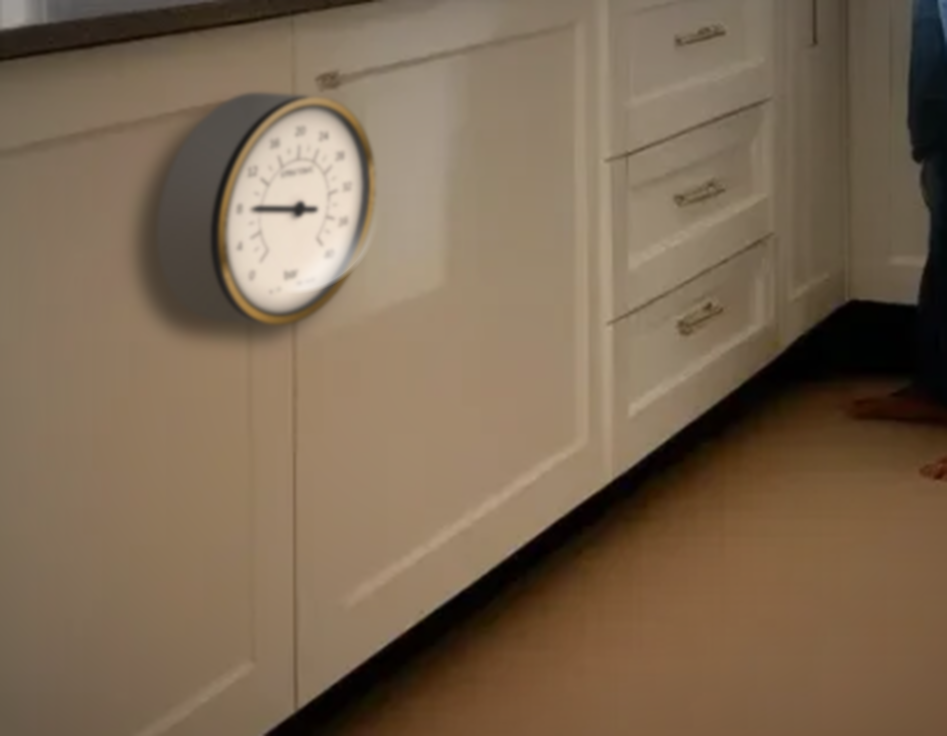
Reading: {"value": 8, "unit": "bar"}
